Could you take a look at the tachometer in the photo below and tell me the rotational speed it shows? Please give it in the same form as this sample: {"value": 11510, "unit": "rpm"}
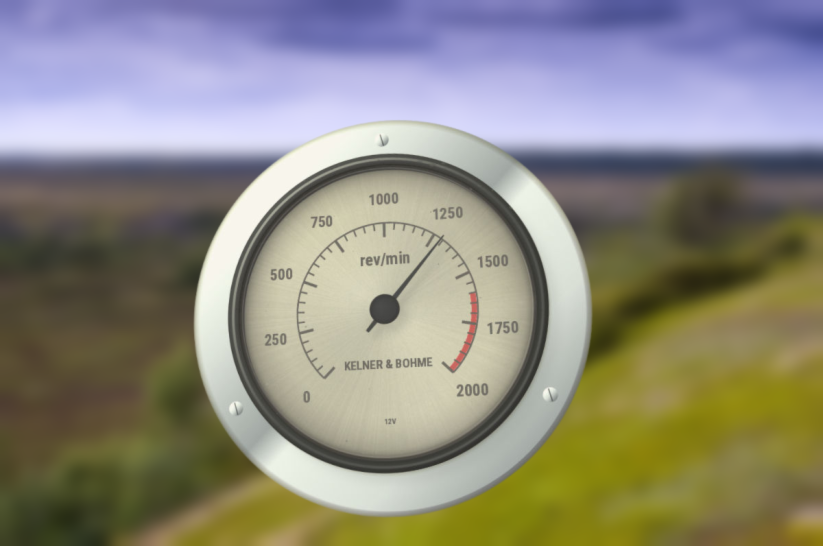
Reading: {"value": 1300, "unit": "rpm"}
